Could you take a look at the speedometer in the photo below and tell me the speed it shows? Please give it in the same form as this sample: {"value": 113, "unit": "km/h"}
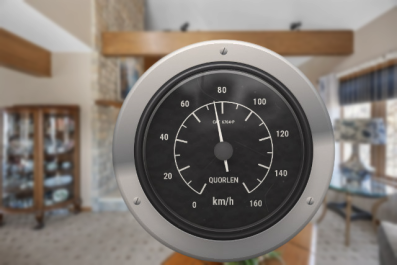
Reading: {"value": 75, "unit": "km/h"}
